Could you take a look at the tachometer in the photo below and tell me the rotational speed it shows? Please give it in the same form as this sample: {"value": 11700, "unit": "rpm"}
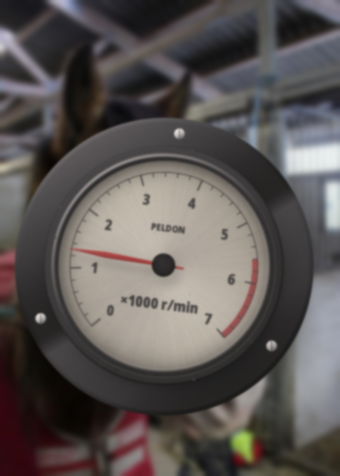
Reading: {"value": 1300, "unit": "rpm"}
